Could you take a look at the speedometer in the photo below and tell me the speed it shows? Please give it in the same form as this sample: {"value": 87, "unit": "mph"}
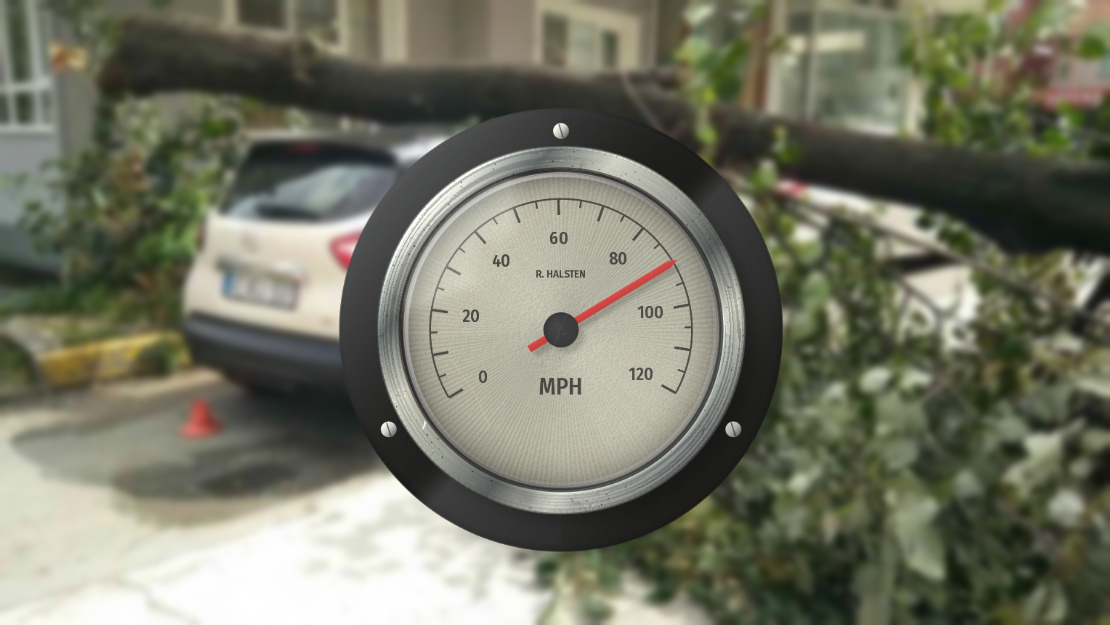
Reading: {"value": 90, "unit": "mph"}
